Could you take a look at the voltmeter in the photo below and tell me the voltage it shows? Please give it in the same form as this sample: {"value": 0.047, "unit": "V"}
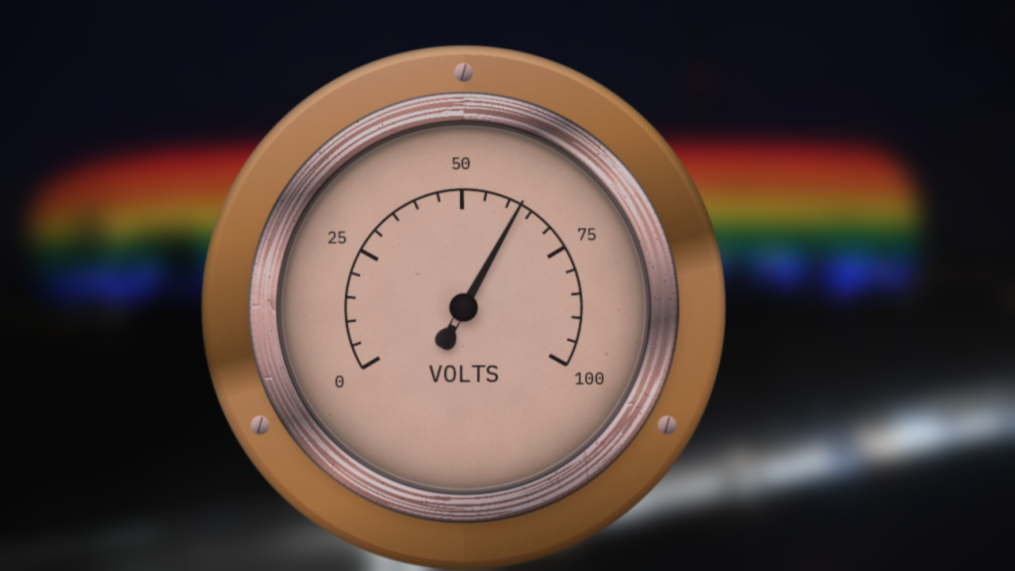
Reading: {"value": 62.5, "unit": "V"}
